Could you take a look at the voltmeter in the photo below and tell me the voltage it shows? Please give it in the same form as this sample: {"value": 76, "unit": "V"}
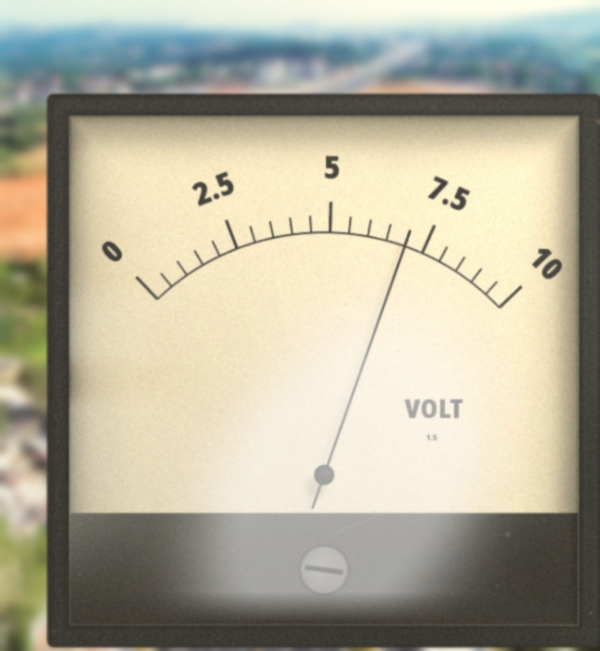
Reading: {"value": 7, "unit": "V"}
